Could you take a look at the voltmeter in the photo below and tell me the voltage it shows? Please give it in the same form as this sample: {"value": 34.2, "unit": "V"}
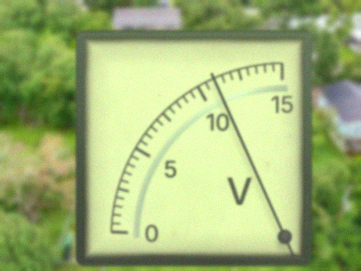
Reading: {"value": 11, "unit": "V"}
